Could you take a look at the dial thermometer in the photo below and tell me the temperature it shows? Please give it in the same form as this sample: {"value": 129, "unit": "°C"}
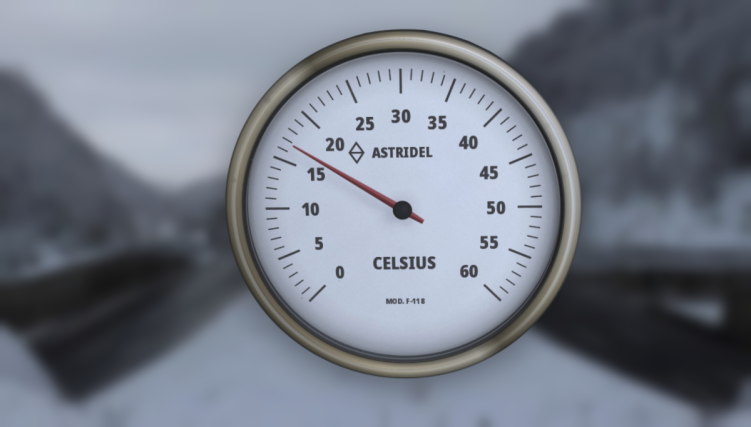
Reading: {"value": 17, "unit": "°C"}
